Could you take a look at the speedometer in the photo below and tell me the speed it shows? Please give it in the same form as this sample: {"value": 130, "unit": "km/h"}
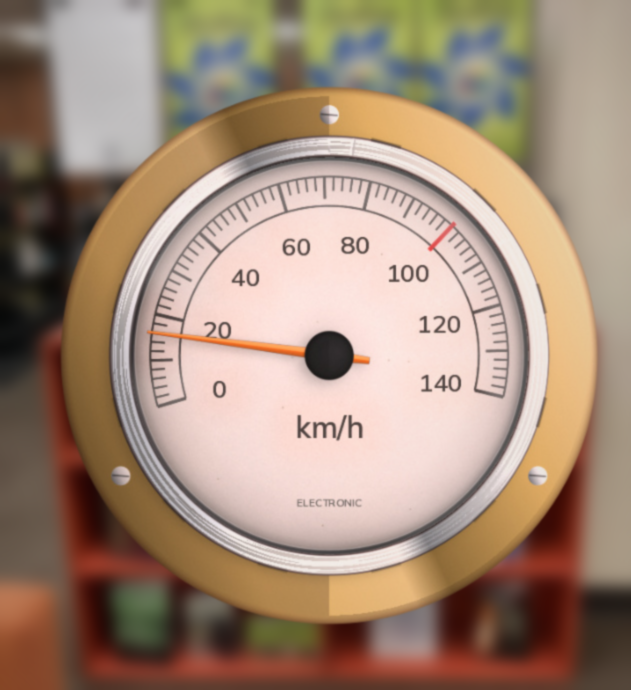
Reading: {"value": 16, "unit": "km/h"}
